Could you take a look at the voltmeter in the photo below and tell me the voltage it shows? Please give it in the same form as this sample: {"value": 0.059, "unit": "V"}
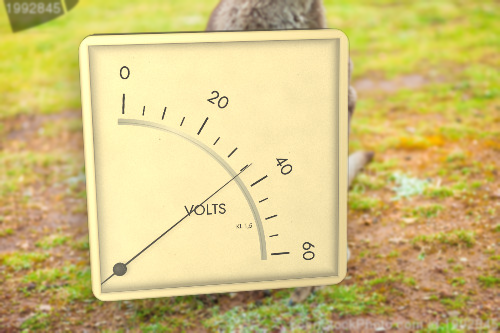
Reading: {"value": 35, "unit": "V"}
